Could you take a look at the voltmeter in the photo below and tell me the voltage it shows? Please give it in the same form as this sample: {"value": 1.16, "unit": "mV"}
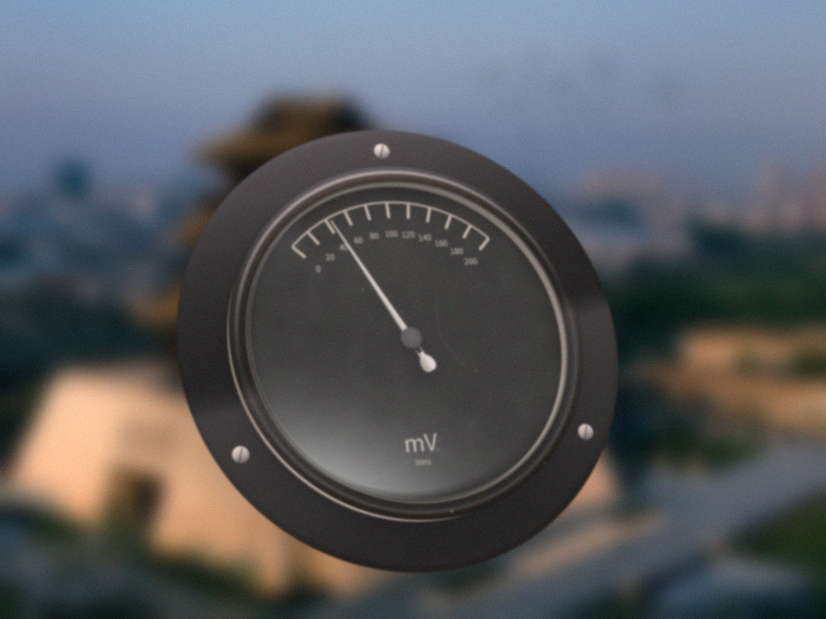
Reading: {"value": 40, "unit": "mV"}
